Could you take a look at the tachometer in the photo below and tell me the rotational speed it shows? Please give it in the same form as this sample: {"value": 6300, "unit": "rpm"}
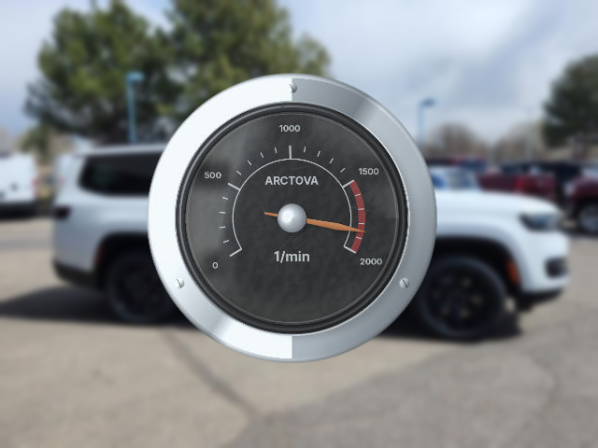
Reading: {"value": 1850, "unit": "rpm"}
